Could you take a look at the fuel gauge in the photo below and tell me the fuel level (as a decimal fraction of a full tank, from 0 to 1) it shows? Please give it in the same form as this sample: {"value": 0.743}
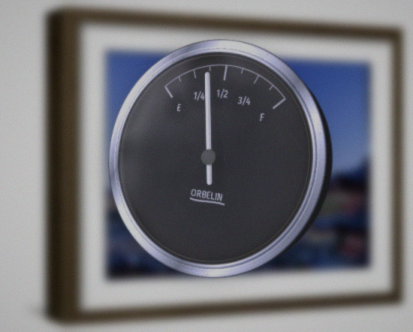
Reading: {"value": 0.375}
